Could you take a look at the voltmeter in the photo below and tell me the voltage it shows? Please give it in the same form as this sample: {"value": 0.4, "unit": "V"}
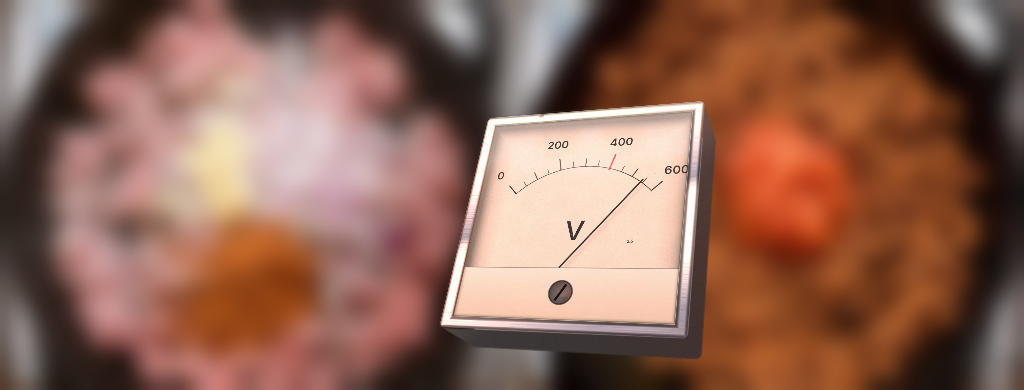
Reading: {"value": 550, "unit": "V"}
